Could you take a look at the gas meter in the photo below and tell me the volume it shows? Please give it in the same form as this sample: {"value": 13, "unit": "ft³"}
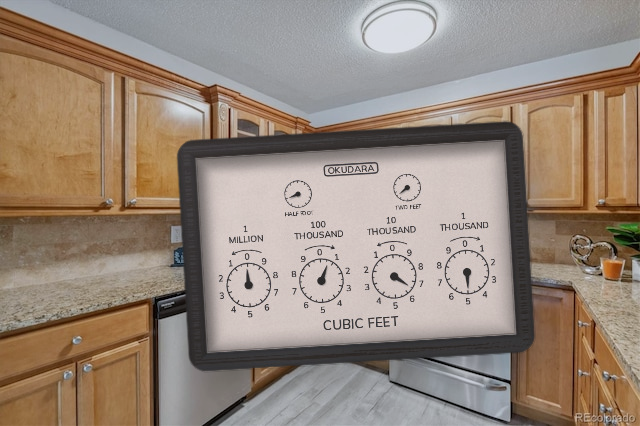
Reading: {"value": 6500, "unit": "ft³"}
